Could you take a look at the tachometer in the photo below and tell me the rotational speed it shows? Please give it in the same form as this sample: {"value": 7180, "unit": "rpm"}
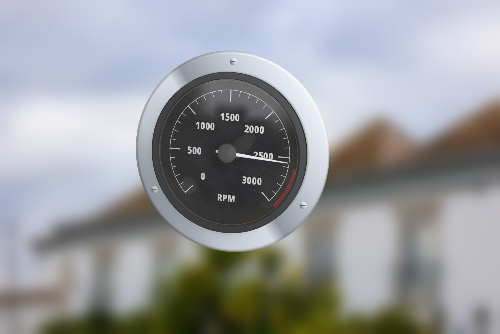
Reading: {"value": 2550, "unit": "rpm"}
